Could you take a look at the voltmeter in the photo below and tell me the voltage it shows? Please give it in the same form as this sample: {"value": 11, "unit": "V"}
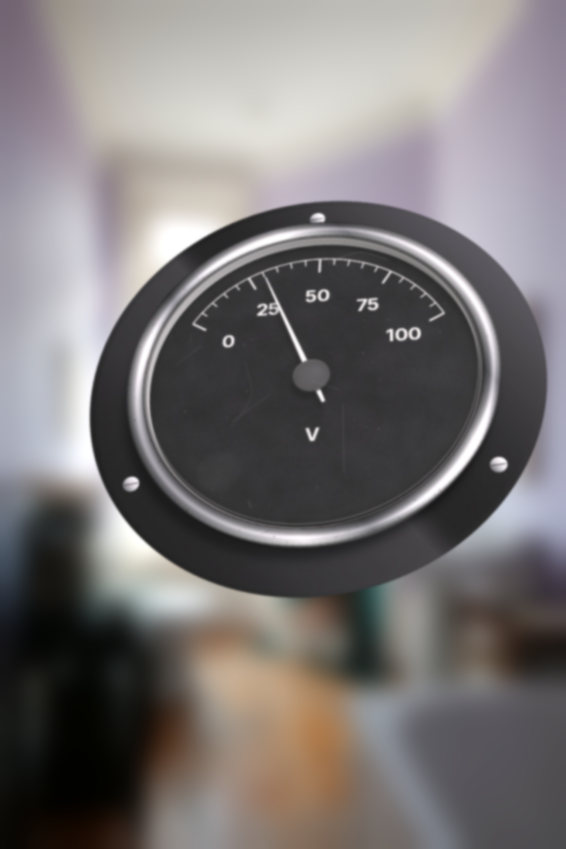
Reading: {"value": 30, "unit": "V"}
